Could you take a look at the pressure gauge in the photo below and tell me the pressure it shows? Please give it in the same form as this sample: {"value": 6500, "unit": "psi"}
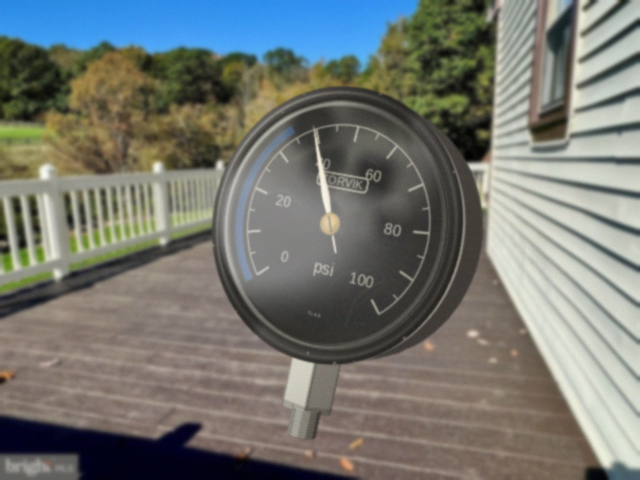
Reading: {"value": 40, "unit": "psi"}
